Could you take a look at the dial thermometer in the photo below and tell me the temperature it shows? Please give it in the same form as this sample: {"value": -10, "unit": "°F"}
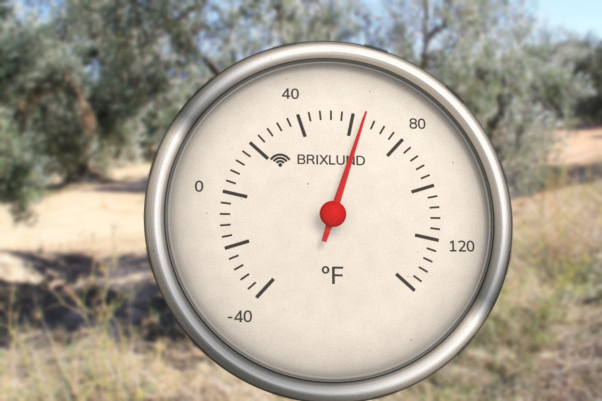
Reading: {"value": 64, "unit": "°F"}
